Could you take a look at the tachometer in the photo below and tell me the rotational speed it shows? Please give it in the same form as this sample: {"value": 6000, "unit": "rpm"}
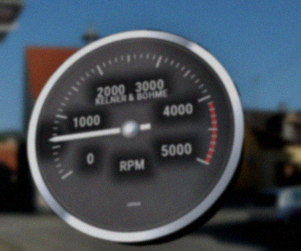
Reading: {"value": 600, "unit": "rpm"}
